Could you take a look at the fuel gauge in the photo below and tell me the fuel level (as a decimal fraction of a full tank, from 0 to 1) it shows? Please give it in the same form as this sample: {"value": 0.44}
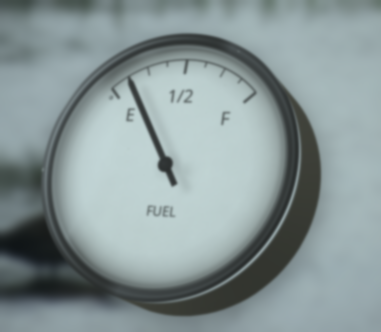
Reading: {"value": 0.125}
